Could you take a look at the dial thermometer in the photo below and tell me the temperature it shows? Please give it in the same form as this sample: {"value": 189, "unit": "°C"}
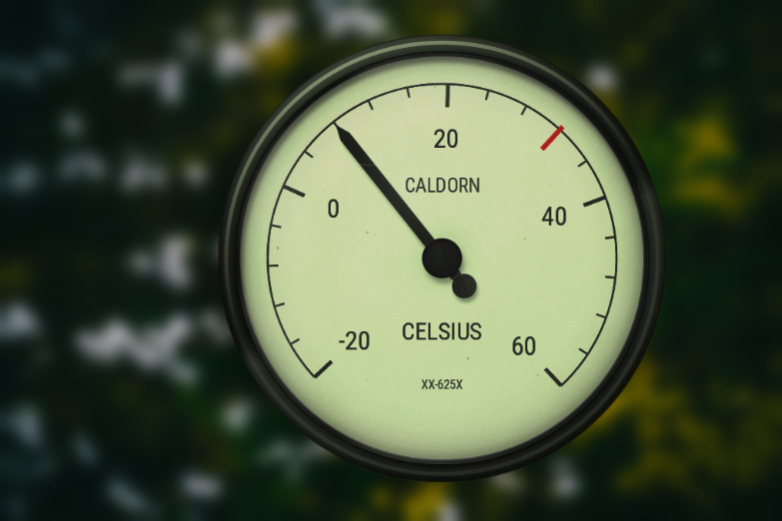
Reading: {"value": 8, "unit": "°C"}
